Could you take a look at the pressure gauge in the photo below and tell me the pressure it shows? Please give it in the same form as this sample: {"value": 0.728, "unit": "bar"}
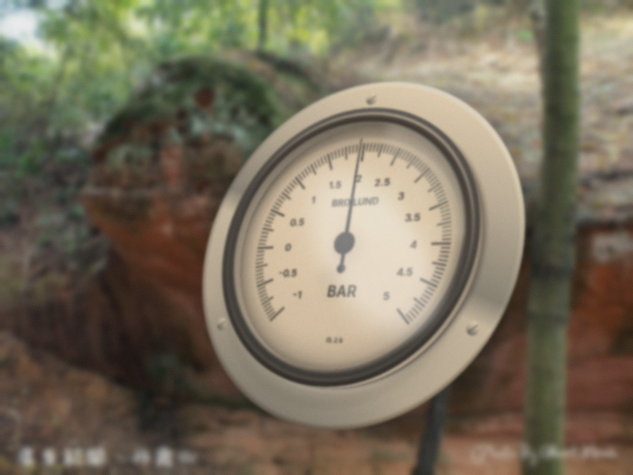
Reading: {"value": 2, "unit": "bar"}
